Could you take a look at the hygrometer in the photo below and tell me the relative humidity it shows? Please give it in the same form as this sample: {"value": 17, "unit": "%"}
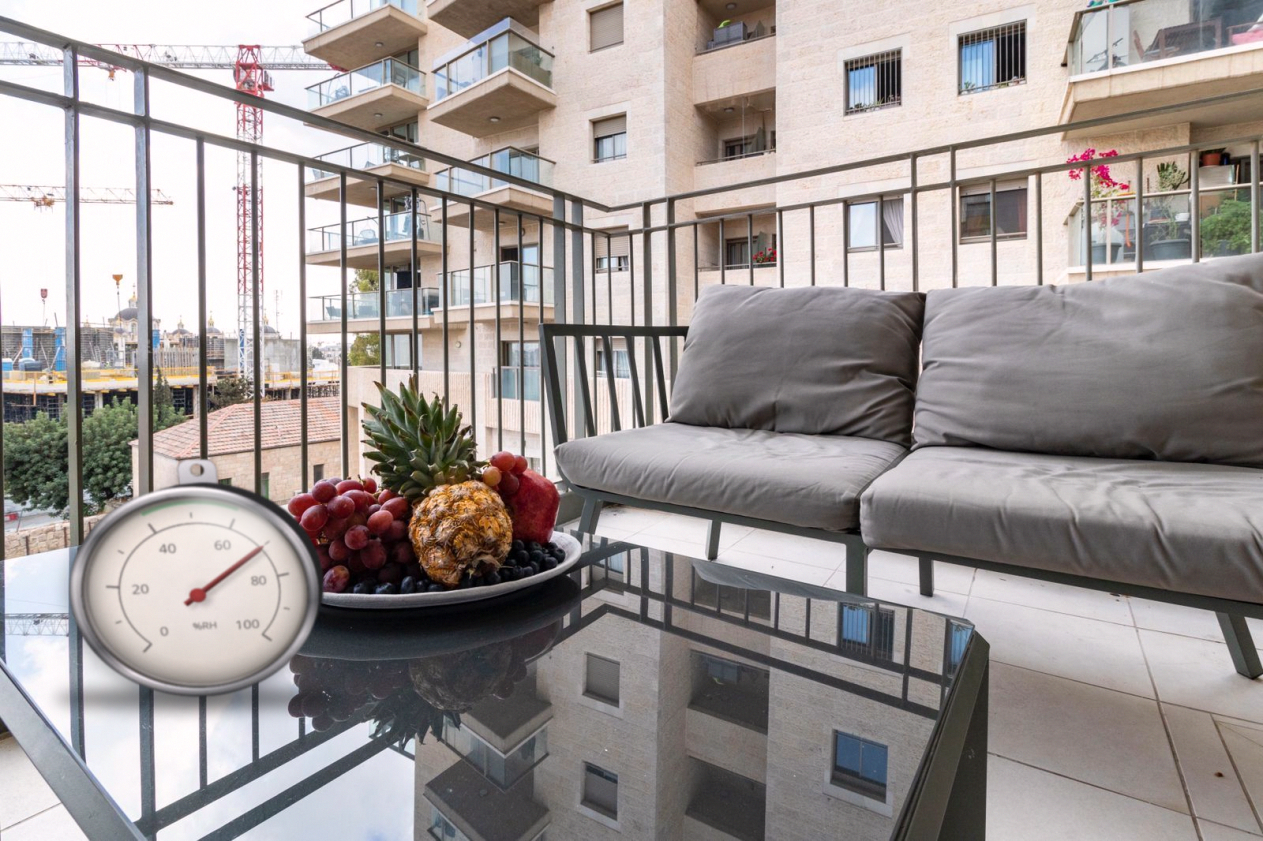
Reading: {"value": 70, "unit": "%"}
